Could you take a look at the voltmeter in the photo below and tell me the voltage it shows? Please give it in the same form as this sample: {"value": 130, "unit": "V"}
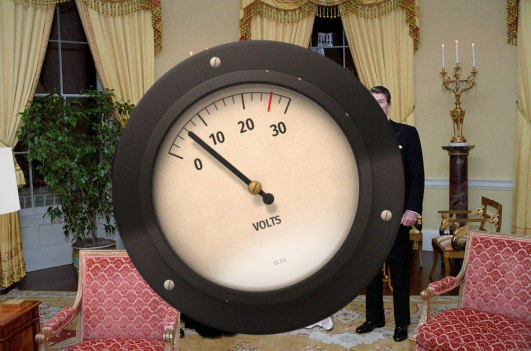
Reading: {"value": 6, "unit": "V"}
